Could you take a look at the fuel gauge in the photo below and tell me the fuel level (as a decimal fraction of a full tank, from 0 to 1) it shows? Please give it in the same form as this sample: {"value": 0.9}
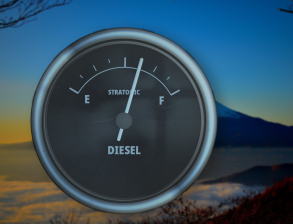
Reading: {"value": 0.625}
